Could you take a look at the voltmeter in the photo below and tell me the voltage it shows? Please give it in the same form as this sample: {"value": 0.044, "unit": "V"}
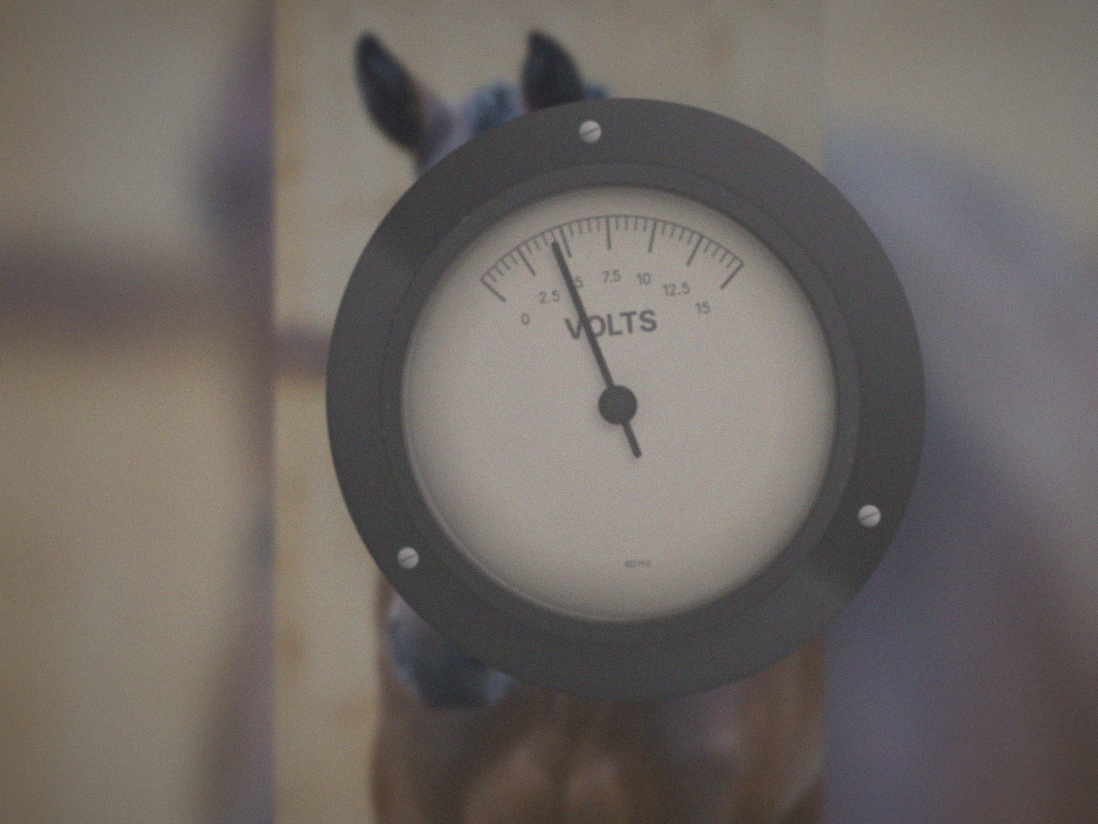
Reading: {"value": 4.5, "unit": "V"}
